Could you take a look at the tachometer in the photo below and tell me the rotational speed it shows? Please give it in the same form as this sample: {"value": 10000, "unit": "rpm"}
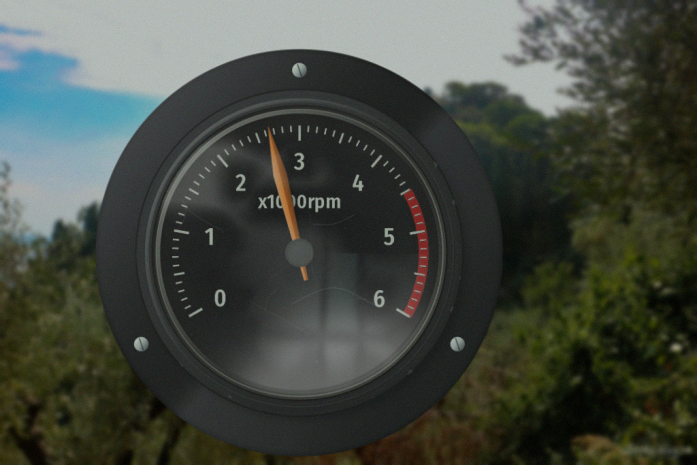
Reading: {"value": 2650, "unit": "rpm"}
